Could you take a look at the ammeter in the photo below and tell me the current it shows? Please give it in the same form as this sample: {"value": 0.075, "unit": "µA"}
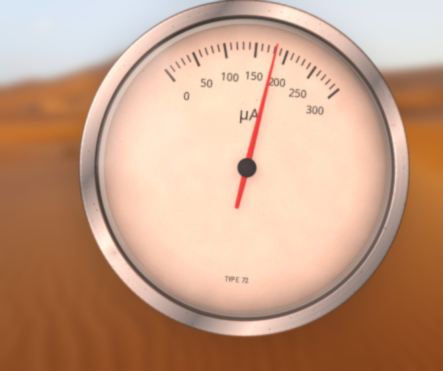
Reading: {"value": 180, "unit": "µA"}
